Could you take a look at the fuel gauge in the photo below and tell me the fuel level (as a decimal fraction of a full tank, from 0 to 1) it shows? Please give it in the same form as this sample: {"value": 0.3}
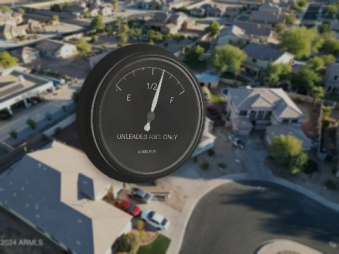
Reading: {"value": 0.625}
